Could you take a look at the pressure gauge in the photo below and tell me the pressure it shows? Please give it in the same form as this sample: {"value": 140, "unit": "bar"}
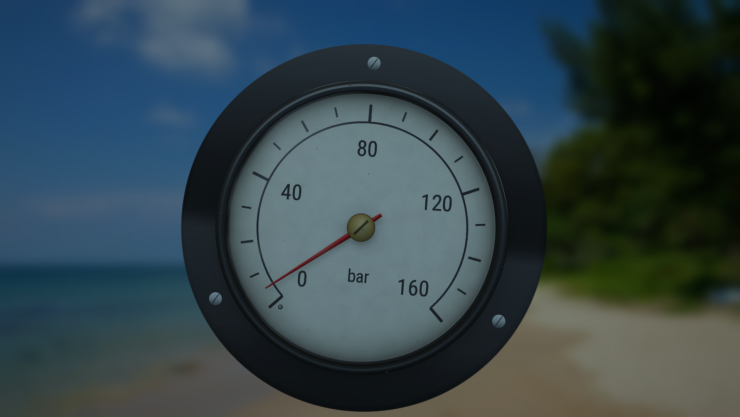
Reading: {"value": 5, "unit": "bar"}
